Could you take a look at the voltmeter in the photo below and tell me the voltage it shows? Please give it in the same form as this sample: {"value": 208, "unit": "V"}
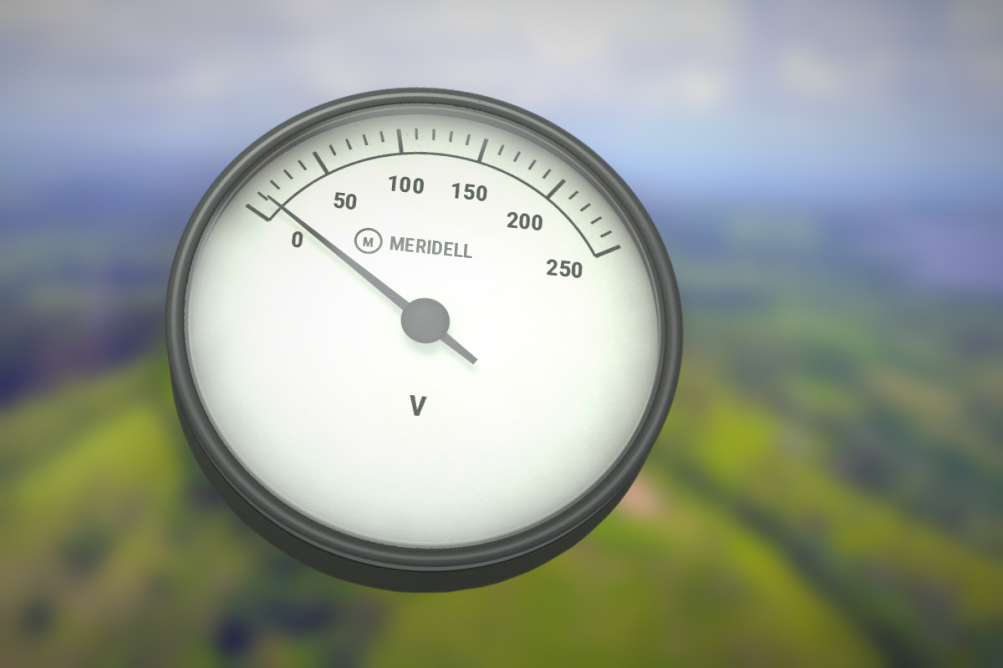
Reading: {"value": 10, "unit": "V"}
